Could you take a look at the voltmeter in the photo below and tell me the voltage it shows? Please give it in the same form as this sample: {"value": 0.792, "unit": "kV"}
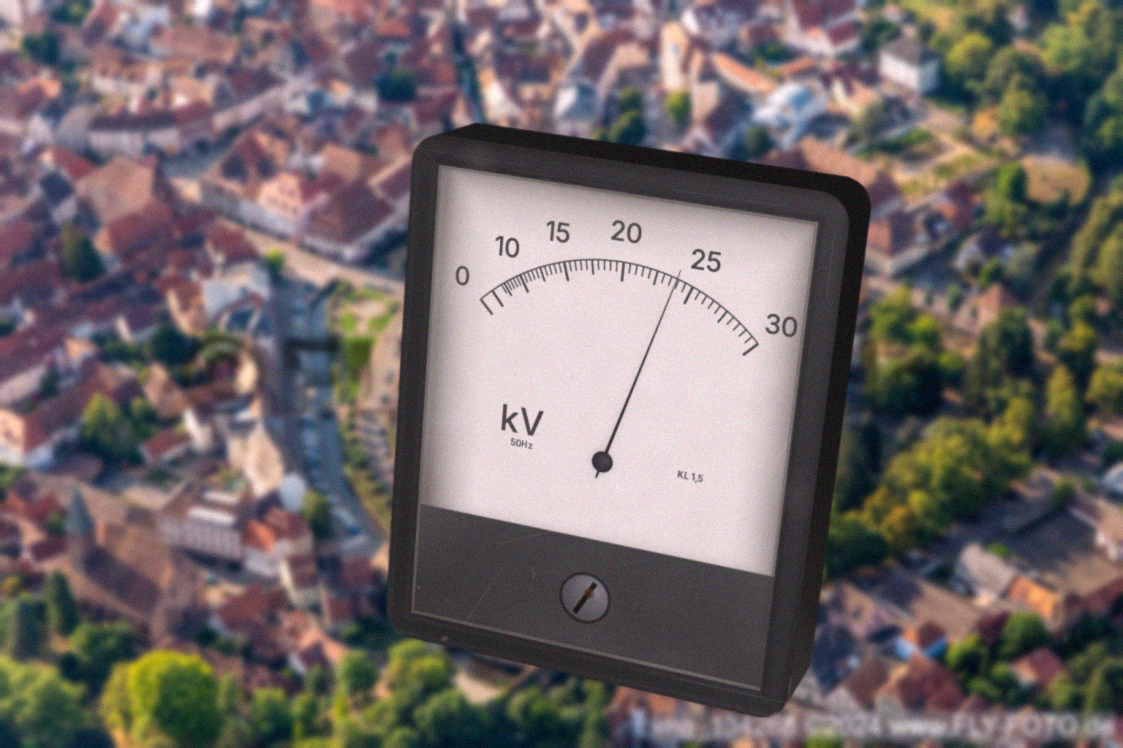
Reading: {"value": 24, "unit": "kV"}
